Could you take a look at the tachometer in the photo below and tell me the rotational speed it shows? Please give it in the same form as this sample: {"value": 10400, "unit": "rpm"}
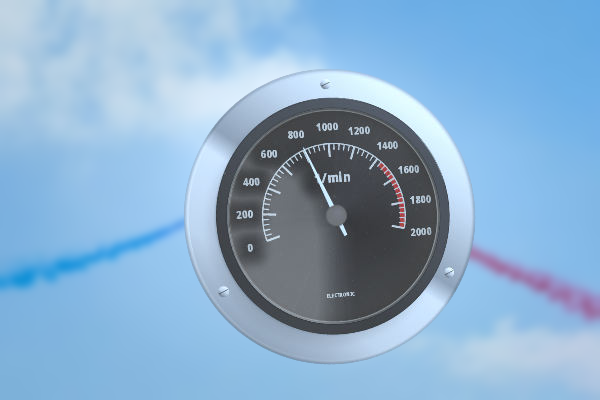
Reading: {"value": 800, "unit": "rpm"}
